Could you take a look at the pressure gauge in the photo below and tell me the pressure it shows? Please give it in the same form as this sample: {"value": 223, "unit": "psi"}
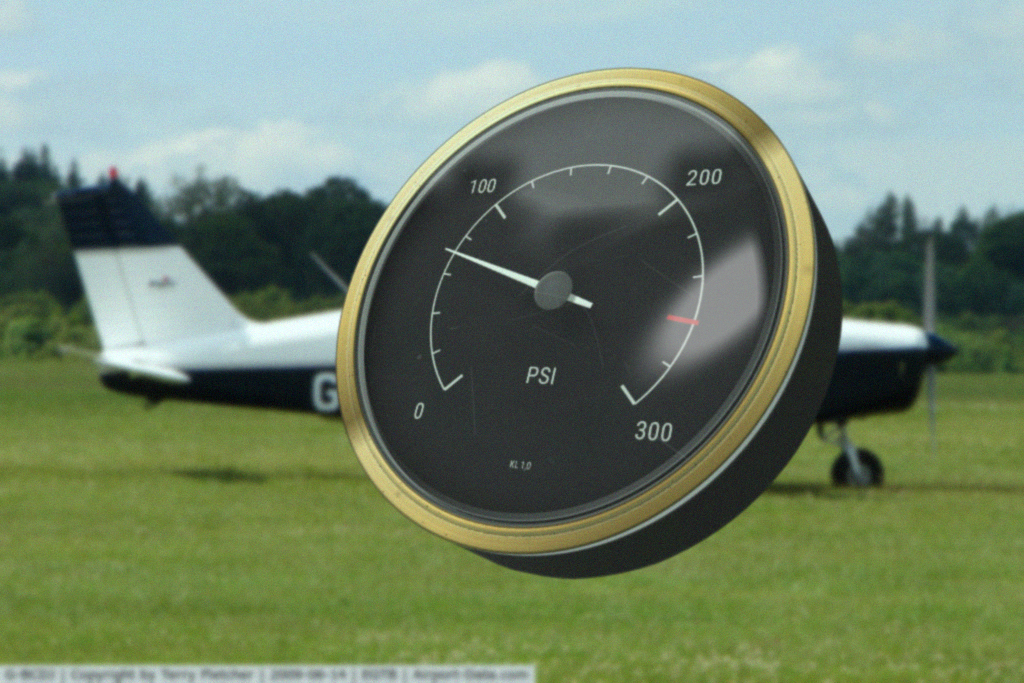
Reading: {"value": 70, "unit": "psi"}
